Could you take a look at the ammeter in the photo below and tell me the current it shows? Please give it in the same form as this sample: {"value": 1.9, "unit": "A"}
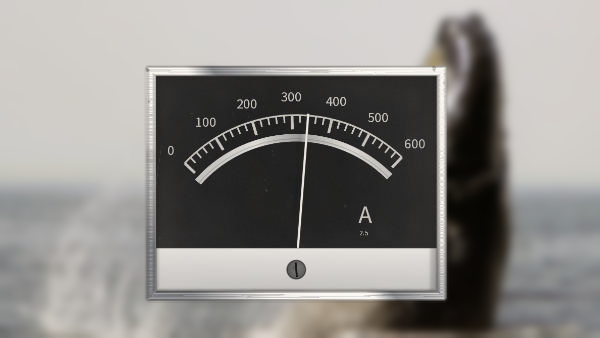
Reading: {"value": 340, "unit": "A"}
